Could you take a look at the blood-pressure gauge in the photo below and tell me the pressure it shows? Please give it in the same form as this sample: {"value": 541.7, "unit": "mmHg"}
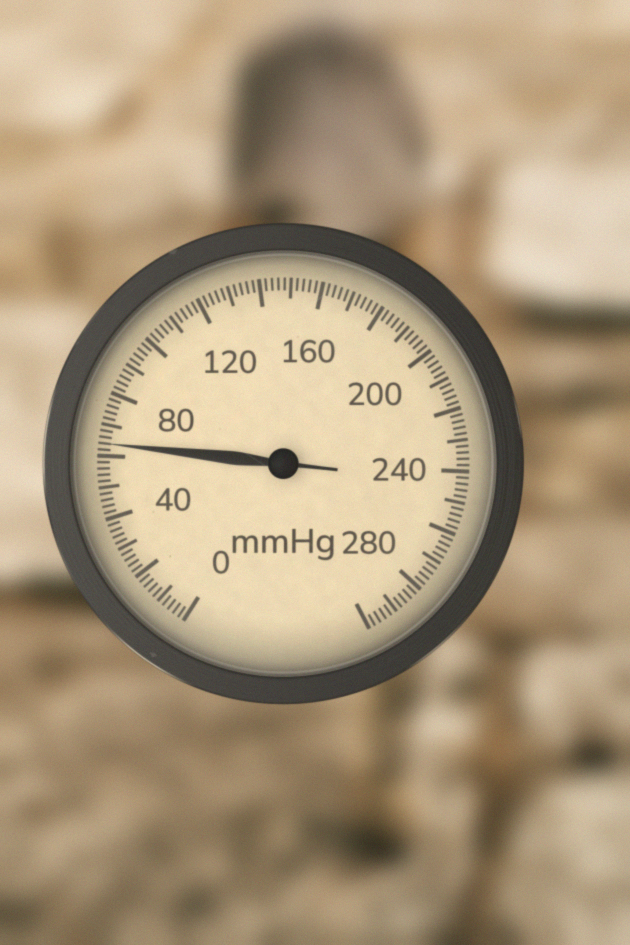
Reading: {"value": 64, "unit": "mmHg"}
